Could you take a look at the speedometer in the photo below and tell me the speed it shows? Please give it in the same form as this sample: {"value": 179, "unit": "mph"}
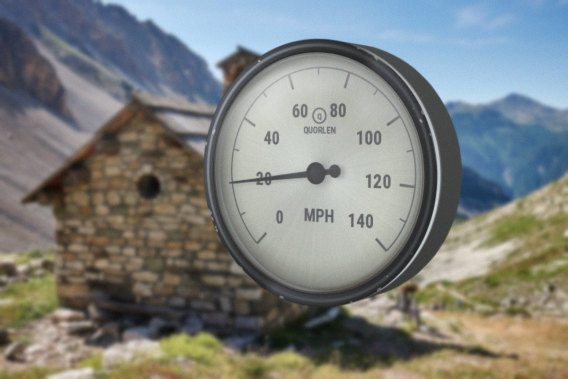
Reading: {"value": 20, "unit": "mph"}
